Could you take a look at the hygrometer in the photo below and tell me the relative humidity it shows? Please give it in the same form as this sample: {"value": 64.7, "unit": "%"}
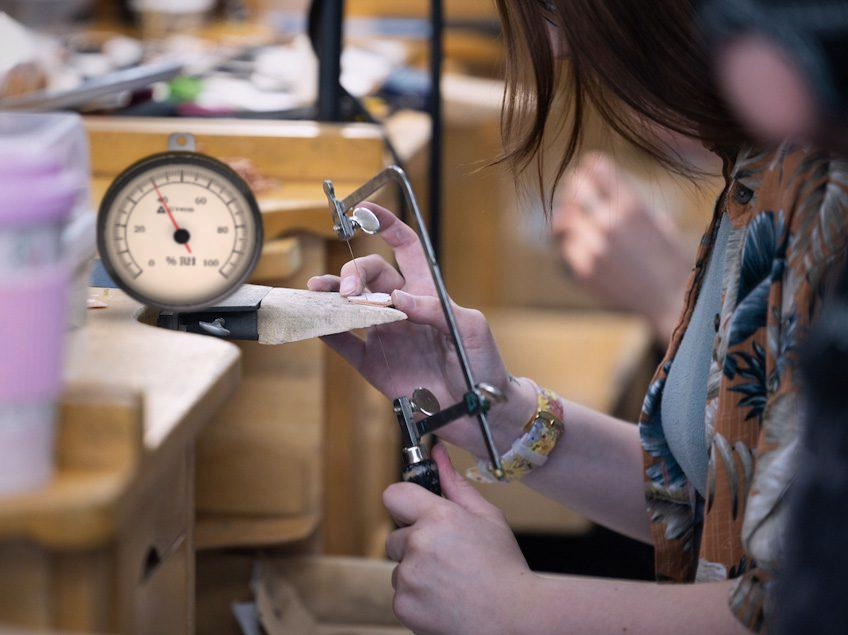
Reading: {"value": 40, "unit": "%"}
